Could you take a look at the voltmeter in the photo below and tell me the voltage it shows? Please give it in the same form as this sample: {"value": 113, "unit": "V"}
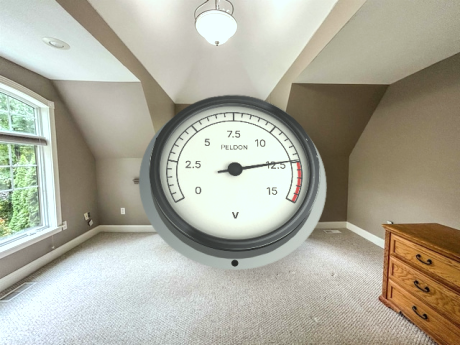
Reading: {"value": 12.5, "unit": "V"}
